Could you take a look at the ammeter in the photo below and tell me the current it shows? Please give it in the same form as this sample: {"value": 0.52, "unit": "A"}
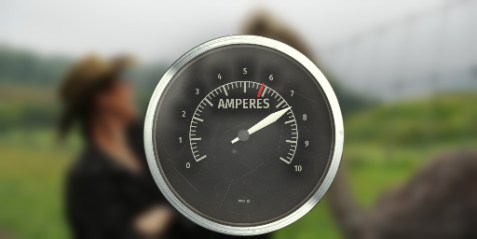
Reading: {"value": 7.4, "unit": "A"}
